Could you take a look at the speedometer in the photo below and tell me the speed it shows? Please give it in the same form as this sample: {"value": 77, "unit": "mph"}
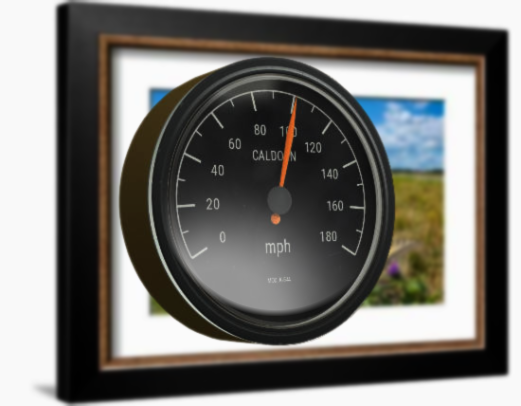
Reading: {"value": 100, "unit": "mph"}
